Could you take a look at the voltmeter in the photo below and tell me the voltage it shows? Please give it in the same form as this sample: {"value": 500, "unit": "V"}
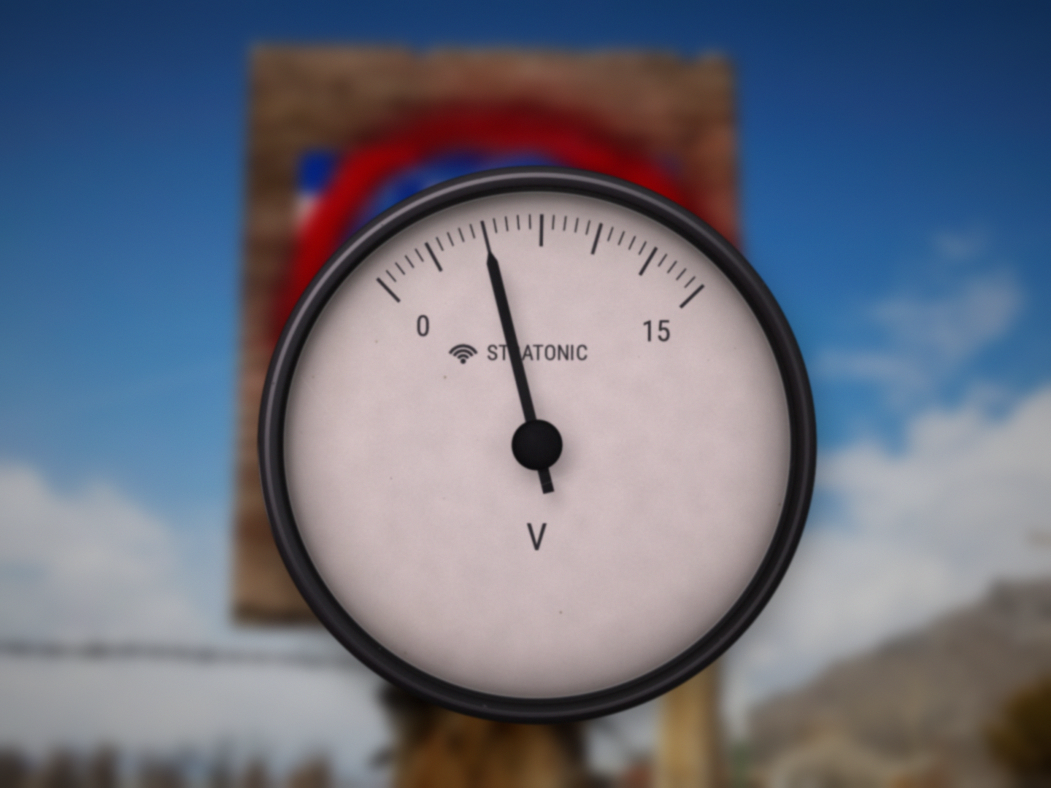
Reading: {"value": 5, "unit": "V"}
